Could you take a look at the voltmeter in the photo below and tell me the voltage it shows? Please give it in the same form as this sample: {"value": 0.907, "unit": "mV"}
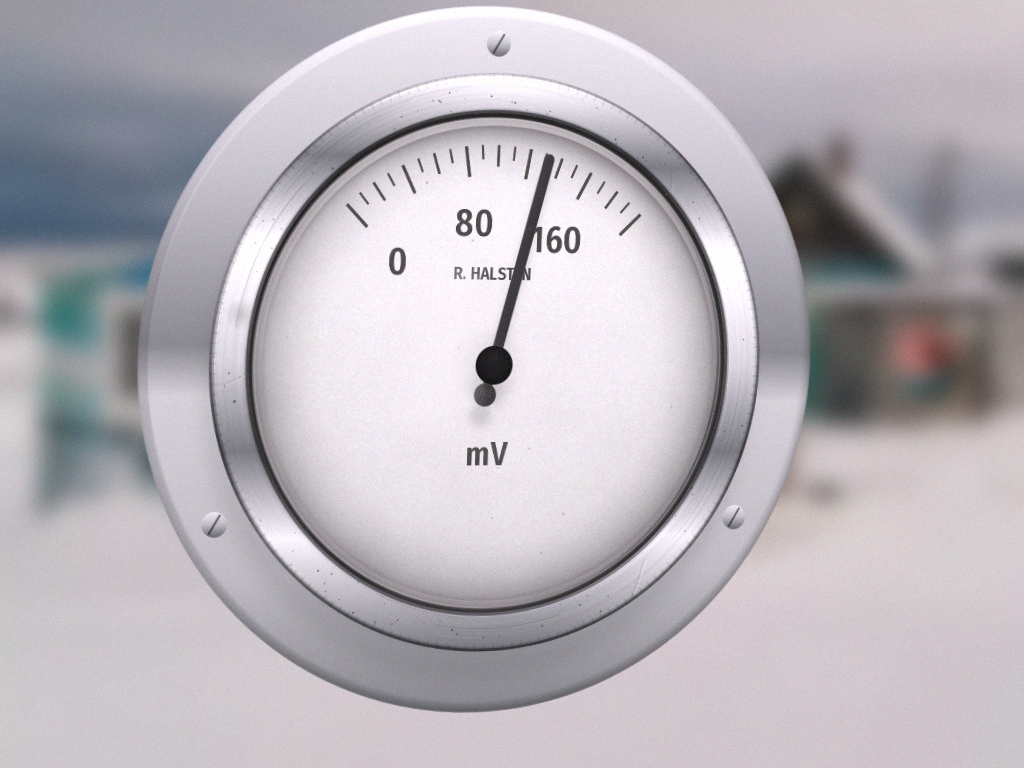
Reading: {"value": 130, "unit": "mV"}
